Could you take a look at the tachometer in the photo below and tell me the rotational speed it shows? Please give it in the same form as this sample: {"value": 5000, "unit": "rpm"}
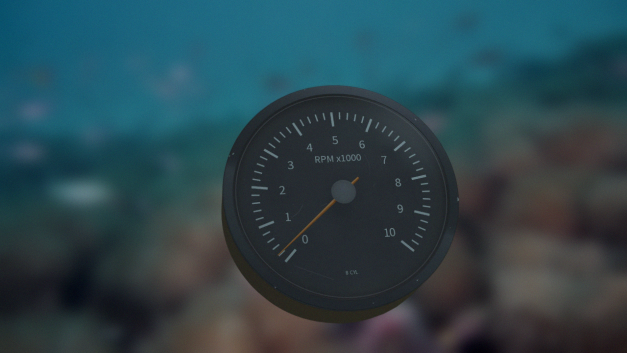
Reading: {"value": 200, "unit": "rpm"}
